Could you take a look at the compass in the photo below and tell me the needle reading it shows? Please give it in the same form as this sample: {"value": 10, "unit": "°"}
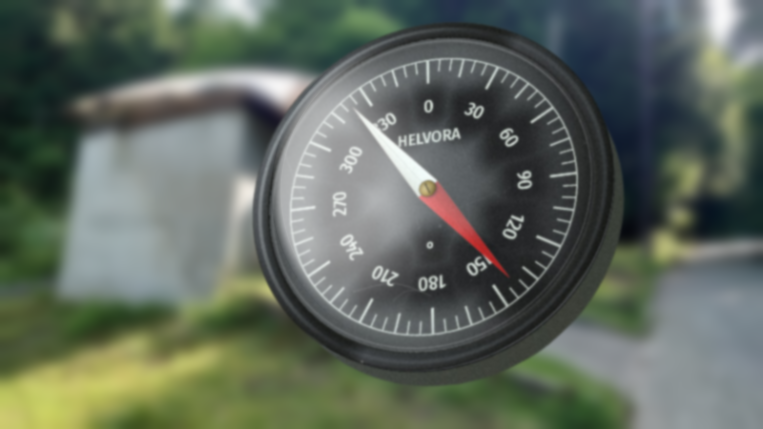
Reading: {"value": 142.5, "unit": "°"}
